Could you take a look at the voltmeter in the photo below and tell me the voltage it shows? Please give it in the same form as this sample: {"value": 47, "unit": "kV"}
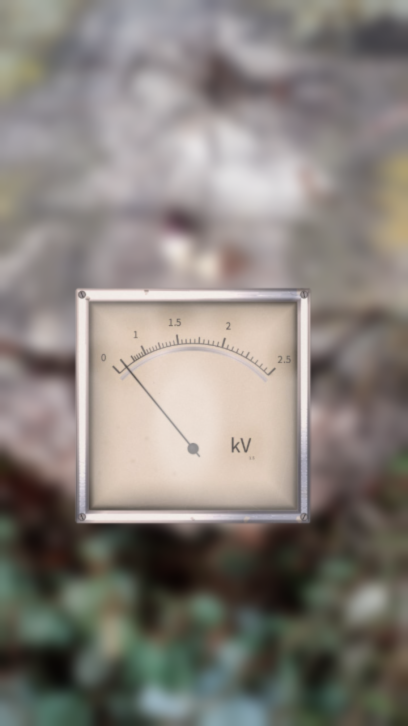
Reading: {"value": 0.5, "unit": "kV"}
